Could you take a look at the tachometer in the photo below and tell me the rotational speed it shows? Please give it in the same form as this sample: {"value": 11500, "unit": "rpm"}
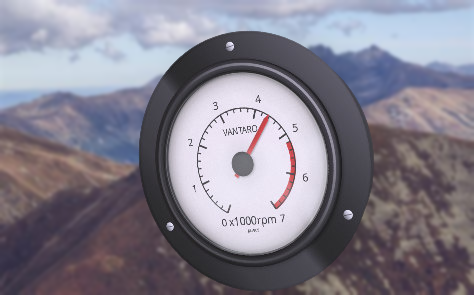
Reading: {"value": 4400, "unit": "rpm"}
